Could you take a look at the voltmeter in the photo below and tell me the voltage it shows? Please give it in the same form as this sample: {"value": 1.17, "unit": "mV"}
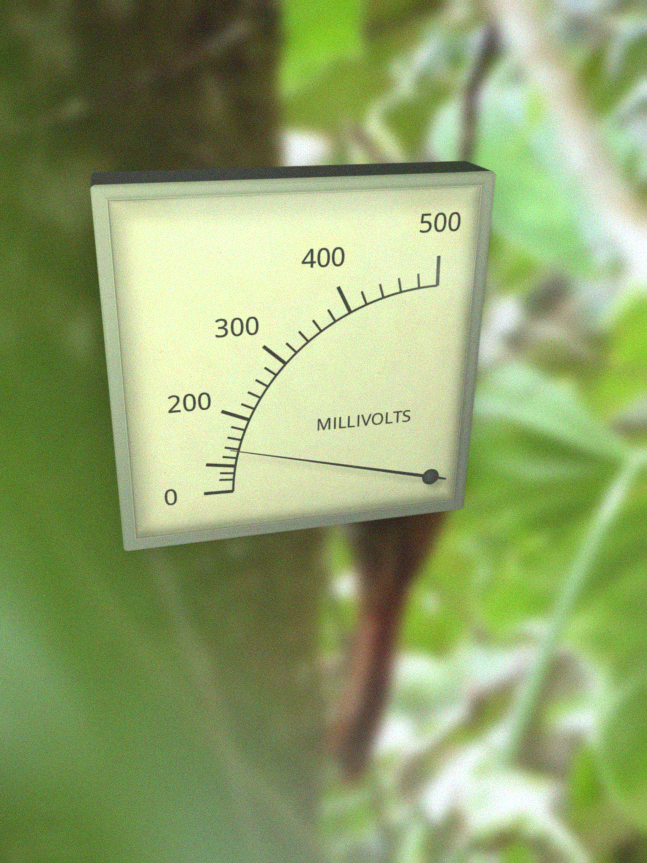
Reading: {"value": 140, "unit": "mV"}
